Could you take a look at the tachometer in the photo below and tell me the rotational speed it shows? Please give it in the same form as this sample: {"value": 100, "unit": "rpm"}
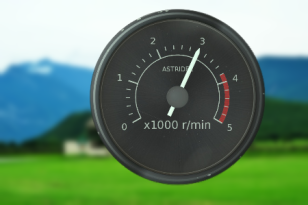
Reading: {"value": 3000, "unit": "rpm"}
